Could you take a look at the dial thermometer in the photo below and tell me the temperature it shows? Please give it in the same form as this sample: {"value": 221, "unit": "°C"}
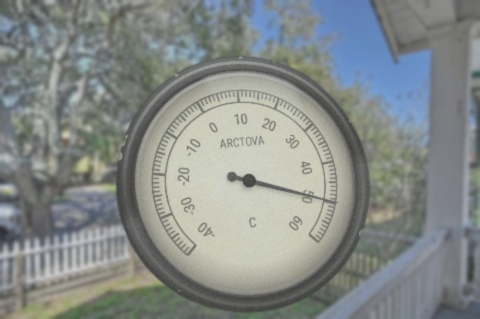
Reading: {"value": 50, "unit": "°C"}
